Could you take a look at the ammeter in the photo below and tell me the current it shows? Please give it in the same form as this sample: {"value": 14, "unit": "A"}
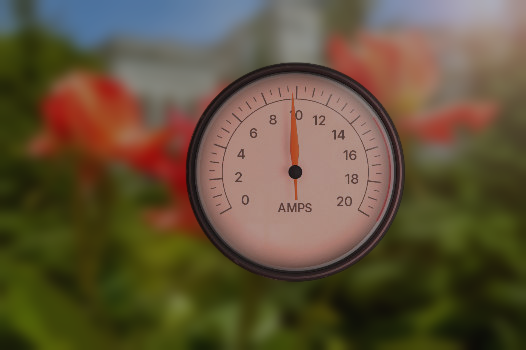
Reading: {"value": 9.75, "unit": "A"}
